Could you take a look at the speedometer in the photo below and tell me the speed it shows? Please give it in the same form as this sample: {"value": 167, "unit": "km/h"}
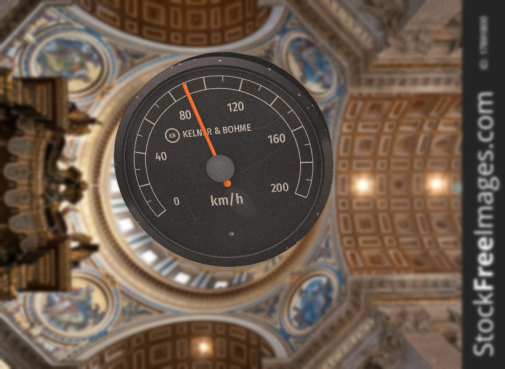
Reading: {"value": 90, "unit": "km/h"}
